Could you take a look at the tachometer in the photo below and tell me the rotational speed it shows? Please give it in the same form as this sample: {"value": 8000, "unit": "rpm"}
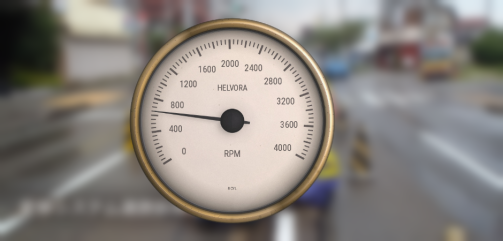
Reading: {"value": 650, "unit": "rpm"}
